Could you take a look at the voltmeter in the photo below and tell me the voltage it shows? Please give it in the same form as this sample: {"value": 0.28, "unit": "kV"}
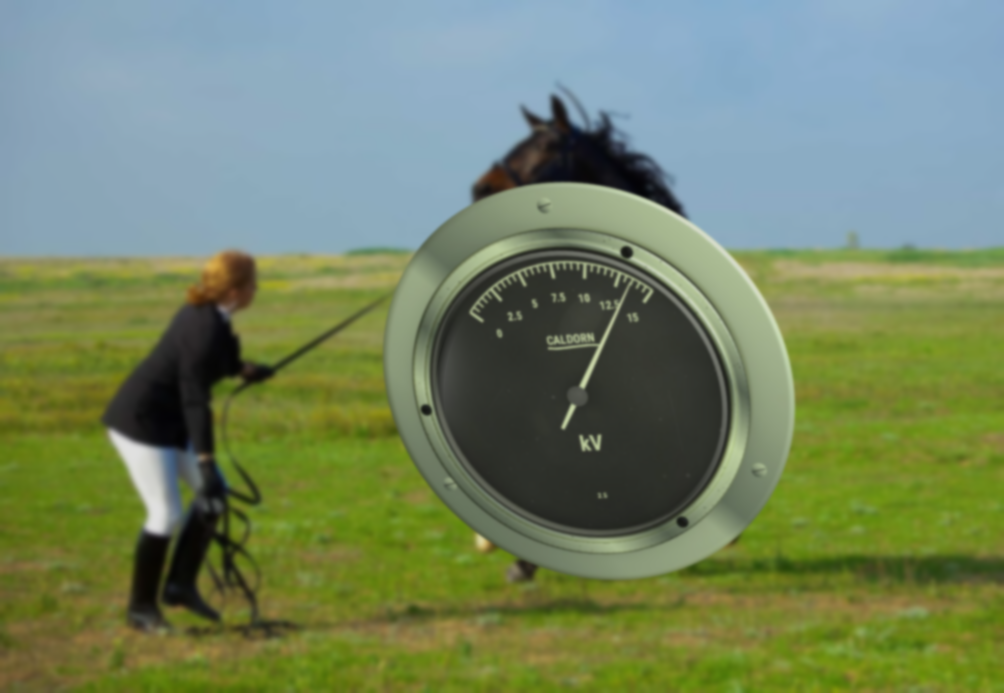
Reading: {"value": 13.5, "unit": "kV"}
